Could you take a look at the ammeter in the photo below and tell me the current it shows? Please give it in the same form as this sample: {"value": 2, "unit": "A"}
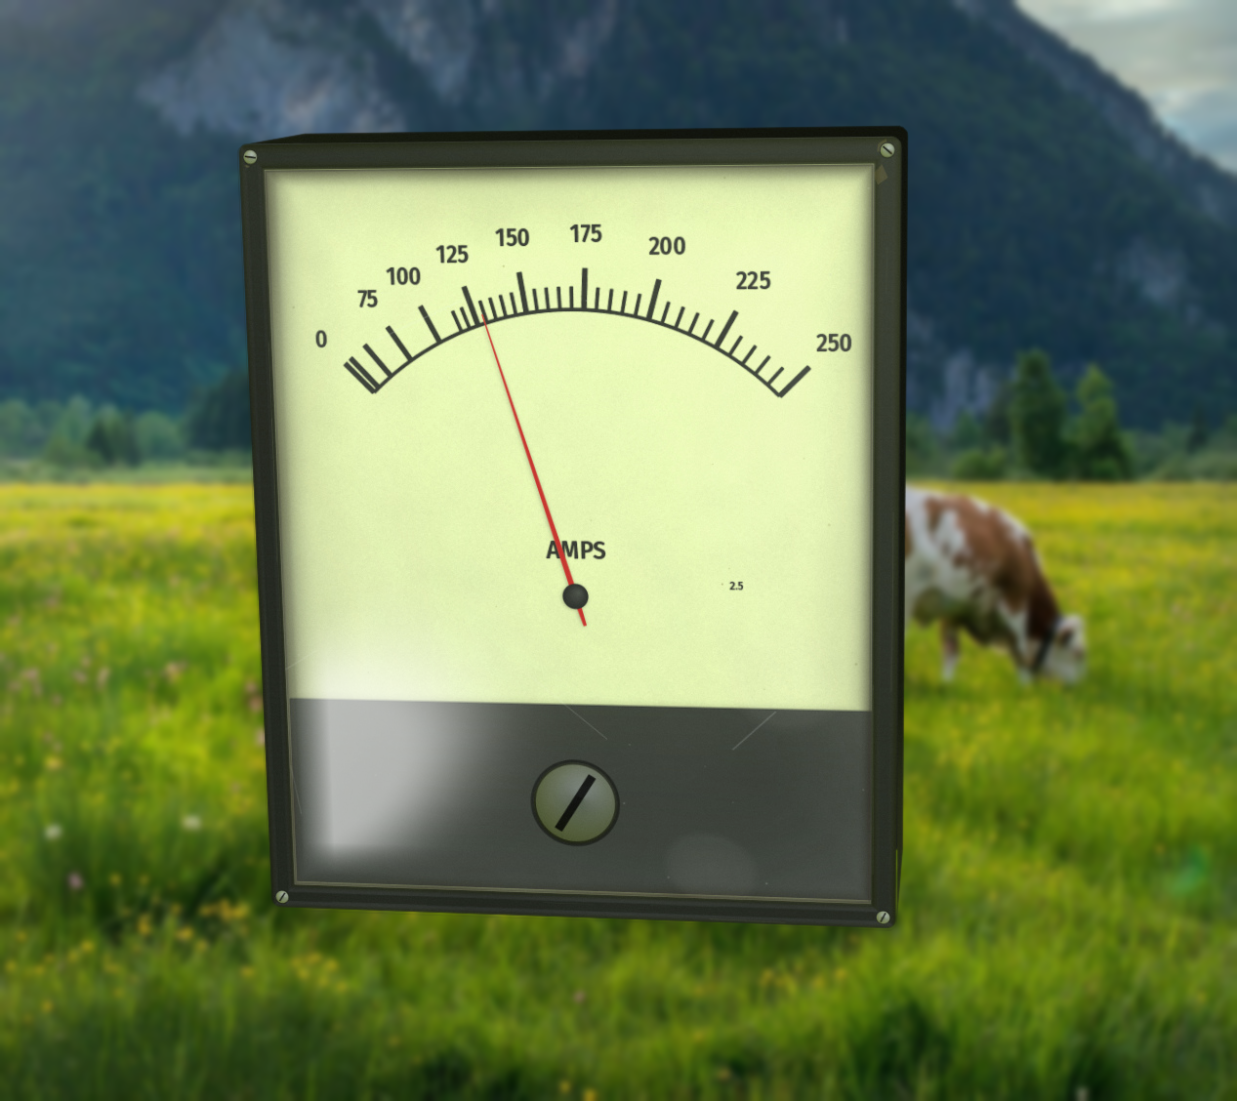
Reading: {"value": 130, "unit": "A"}
